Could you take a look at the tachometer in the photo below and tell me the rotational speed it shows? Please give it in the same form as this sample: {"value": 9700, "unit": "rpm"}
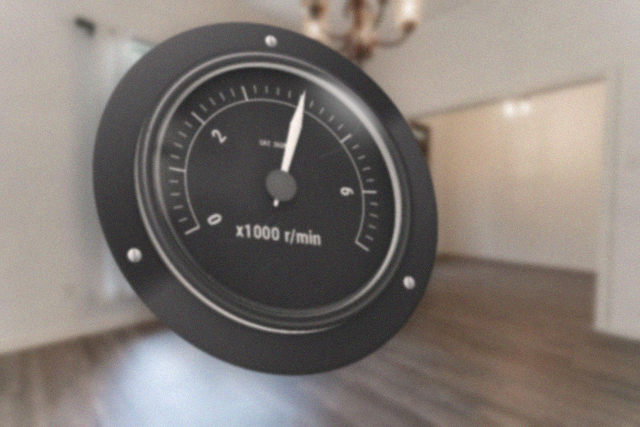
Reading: {"value": 4000, "unit": "rpm"}
